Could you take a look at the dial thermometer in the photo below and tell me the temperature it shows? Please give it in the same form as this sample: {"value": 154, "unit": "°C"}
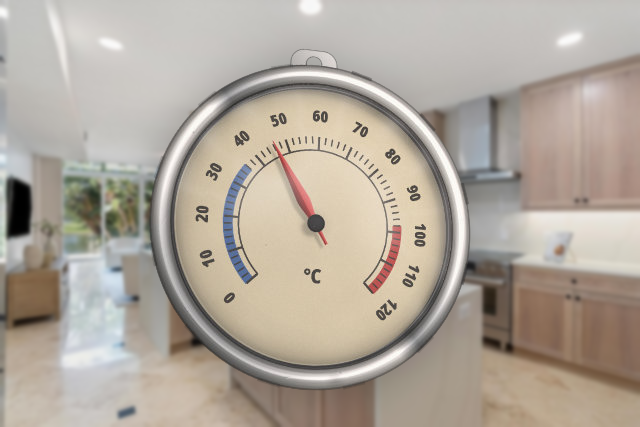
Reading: {"value": 46, "unit": "°C"}
